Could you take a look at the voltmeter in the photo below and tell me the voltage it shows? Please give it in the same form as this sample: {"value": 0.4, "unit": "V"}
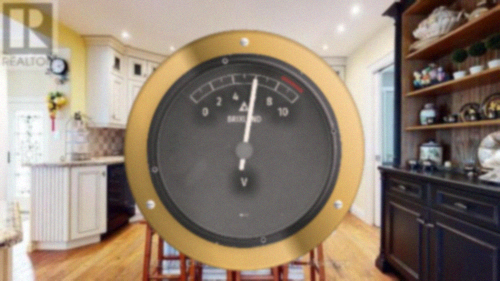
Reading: {"value": 6, "unit": "V"}
